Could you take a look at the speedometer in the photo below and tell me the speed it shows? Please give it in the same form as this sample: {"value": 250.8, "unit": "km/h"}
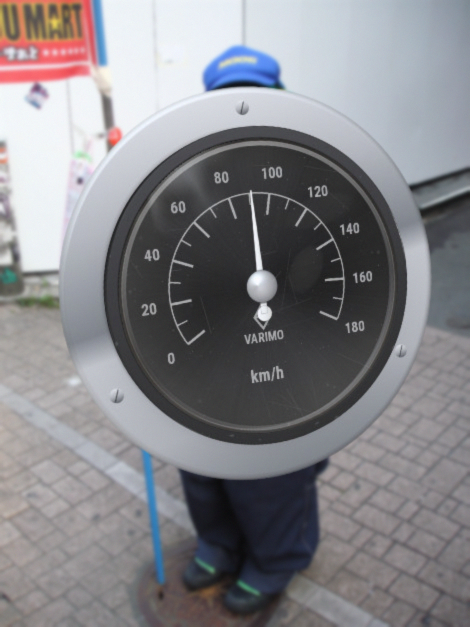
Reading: {"value": 90, "unit": "km/h"}
